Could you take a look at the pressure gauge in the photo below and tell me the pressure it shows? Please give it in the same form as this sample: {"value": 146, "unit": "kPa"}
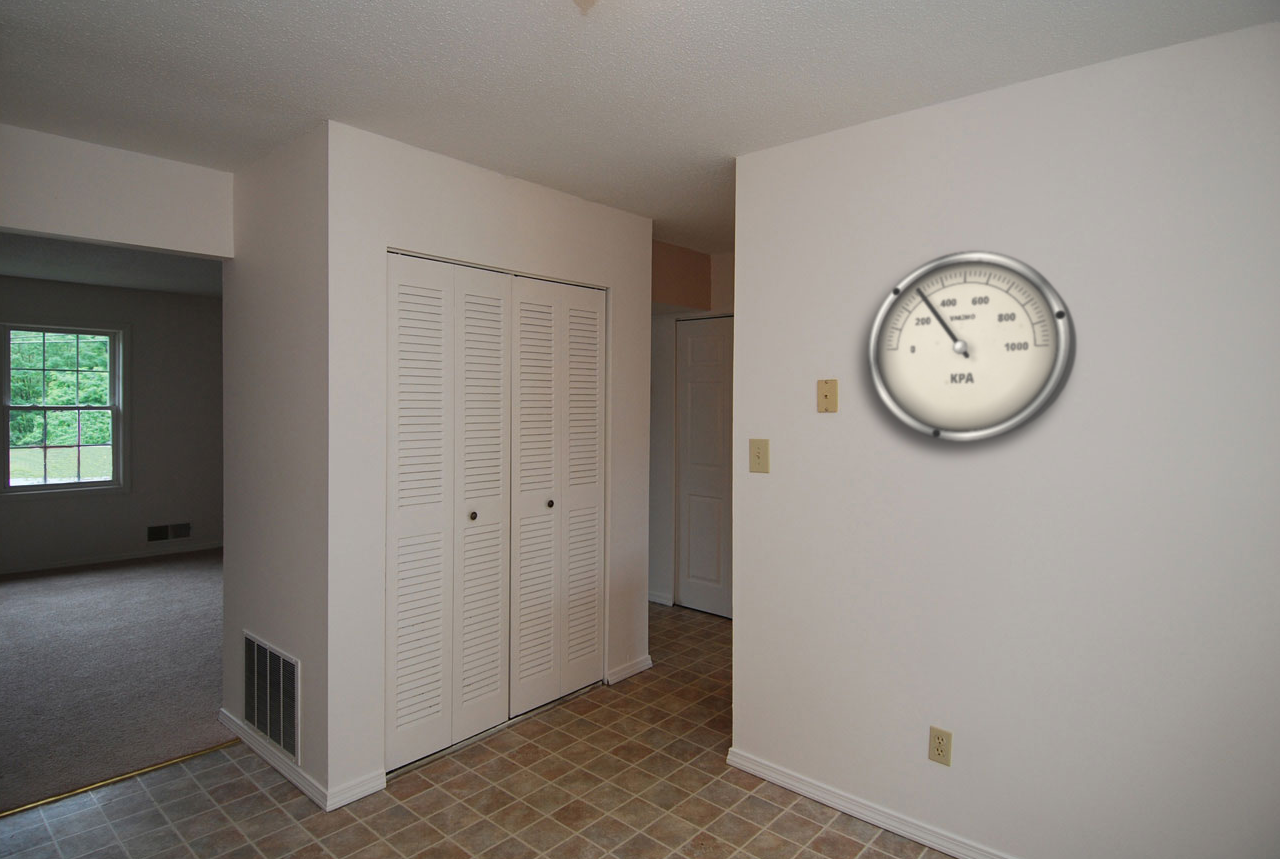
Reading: {"value": 300, "unit": "kPa"}
